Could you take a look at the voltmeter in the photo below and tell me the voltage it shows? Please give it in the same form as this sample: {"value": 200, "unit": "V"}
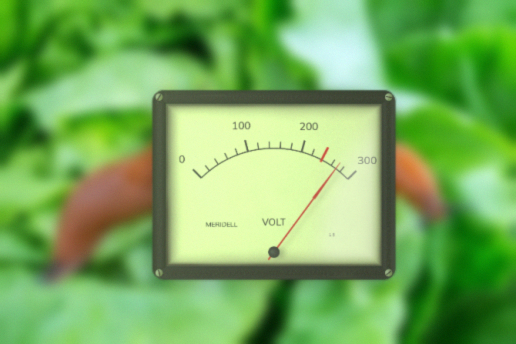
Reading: {"value": 270, "unit": "V"}
